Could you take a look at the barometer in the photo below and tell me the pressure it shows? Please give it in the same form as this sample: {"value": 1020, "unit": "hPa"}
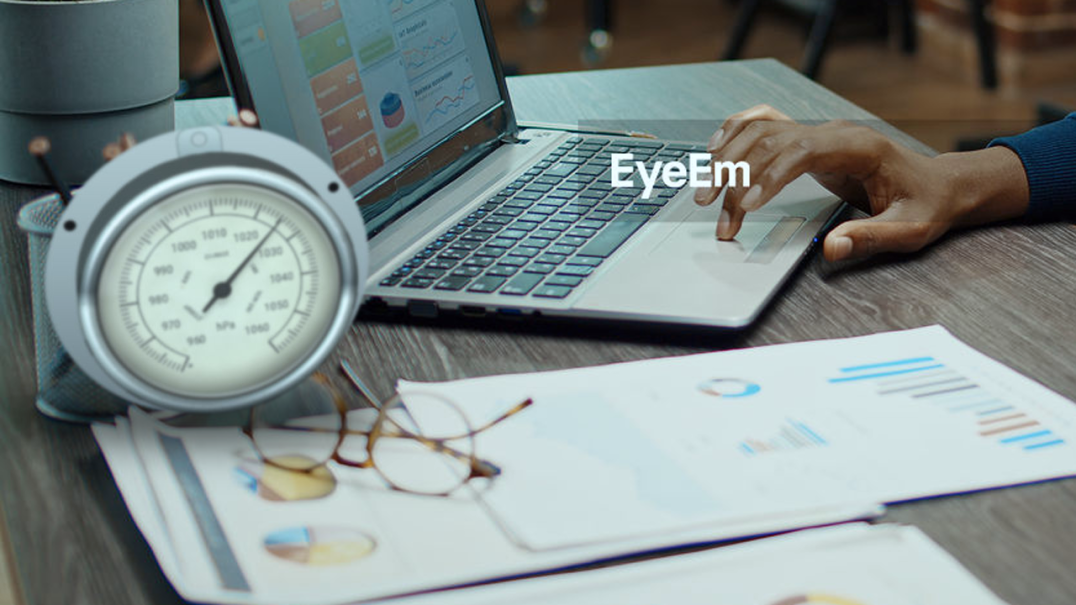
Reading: {"value": 1025, "unit": "hPa"}
